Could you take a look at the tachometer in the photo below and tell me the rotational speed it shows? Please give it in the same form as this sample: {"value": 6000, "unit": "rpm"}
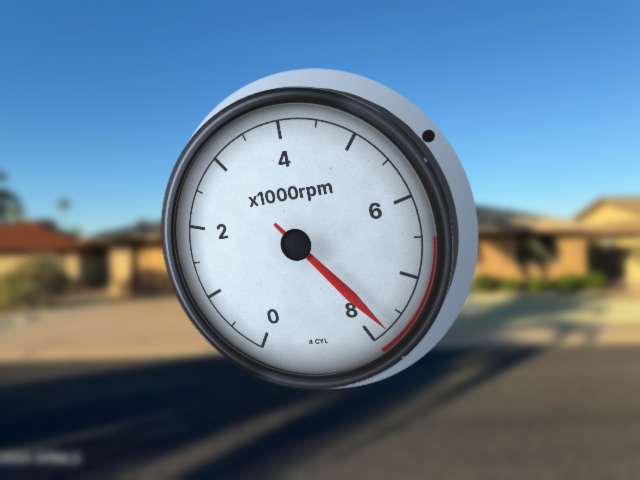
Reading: {"value": 7750, "unit": "rpm"}
